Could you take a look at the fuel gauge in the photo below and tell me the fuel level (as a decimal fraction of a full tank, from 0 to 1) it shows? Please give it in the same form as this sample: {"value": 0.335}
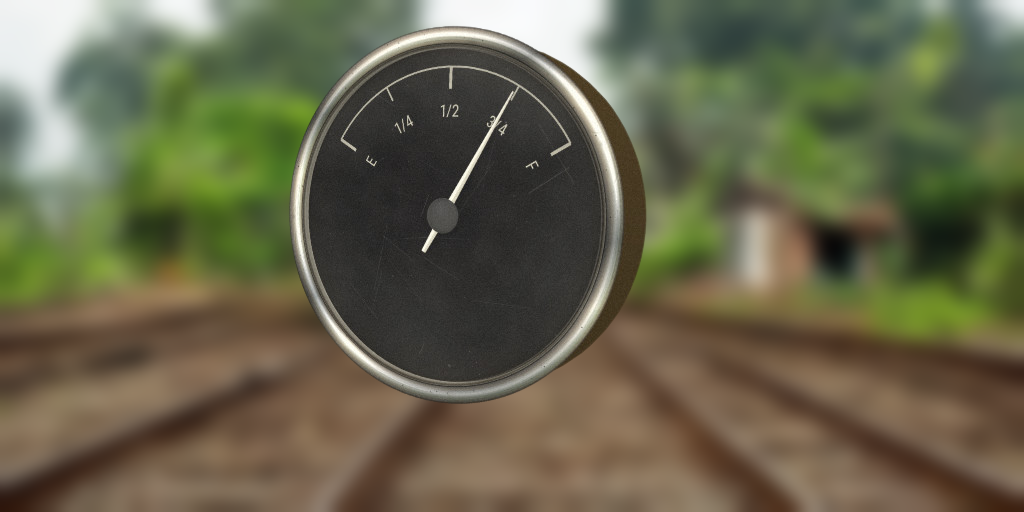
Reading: {"value": 0.75}
